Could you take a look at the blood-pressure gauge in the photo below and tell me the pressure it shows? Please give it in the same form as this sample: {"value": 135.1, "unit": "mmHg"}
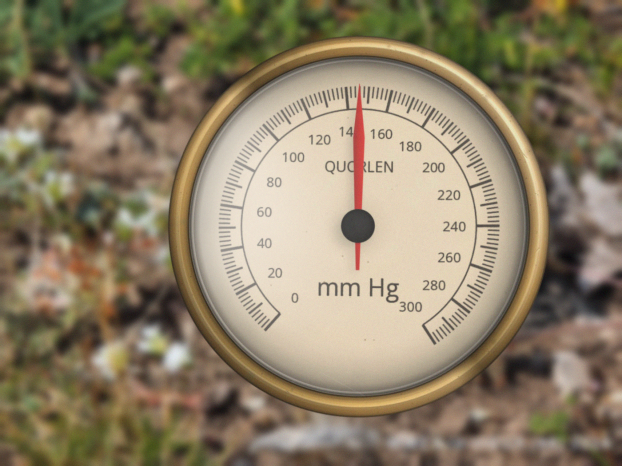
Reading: {"value": 146, "unit": "mmHg"}
